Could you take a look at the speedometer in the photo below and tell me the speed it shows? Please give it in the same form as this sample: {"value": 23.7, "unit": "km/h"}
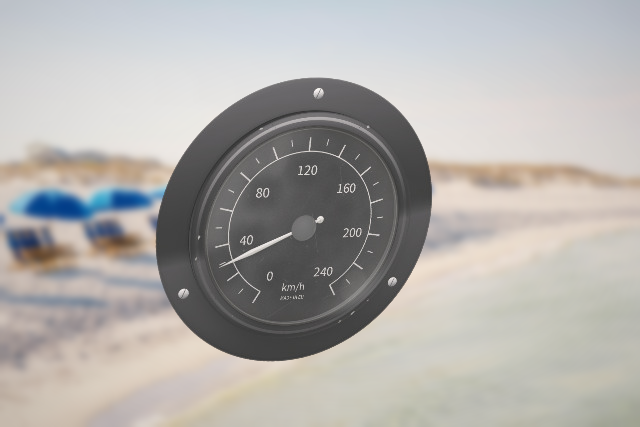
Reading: {"value": 30, "unit": "km/h"}
